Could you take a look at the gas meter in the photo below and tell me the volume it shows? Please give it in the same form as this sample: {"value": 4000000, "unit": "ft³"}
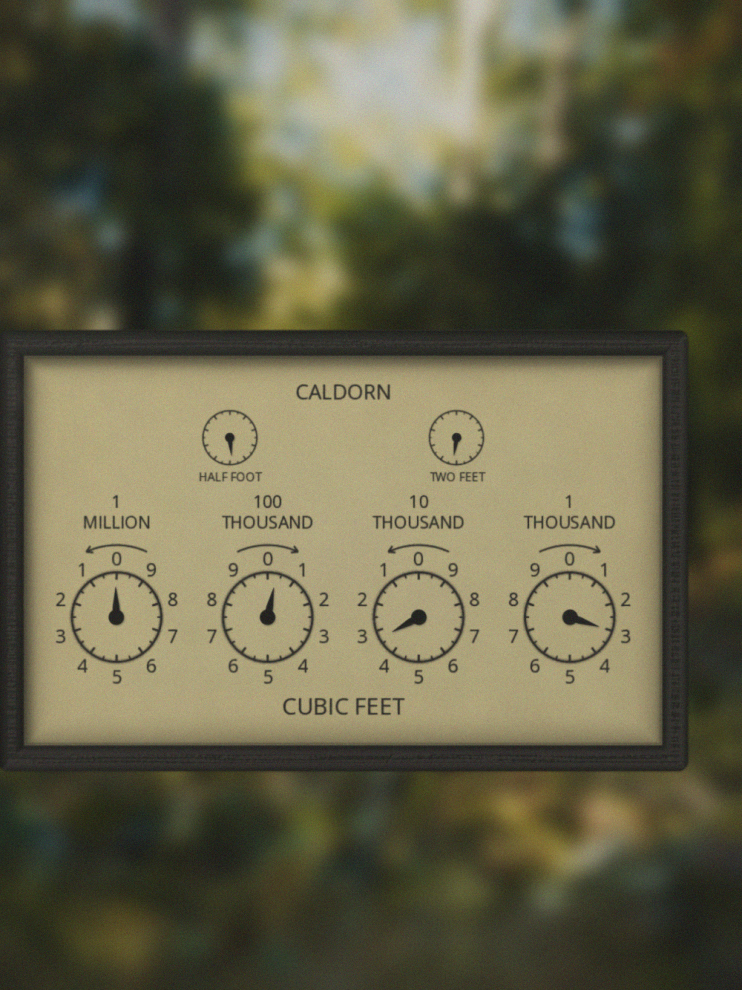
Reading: {"value": 3300, "unit": "ft³"}
